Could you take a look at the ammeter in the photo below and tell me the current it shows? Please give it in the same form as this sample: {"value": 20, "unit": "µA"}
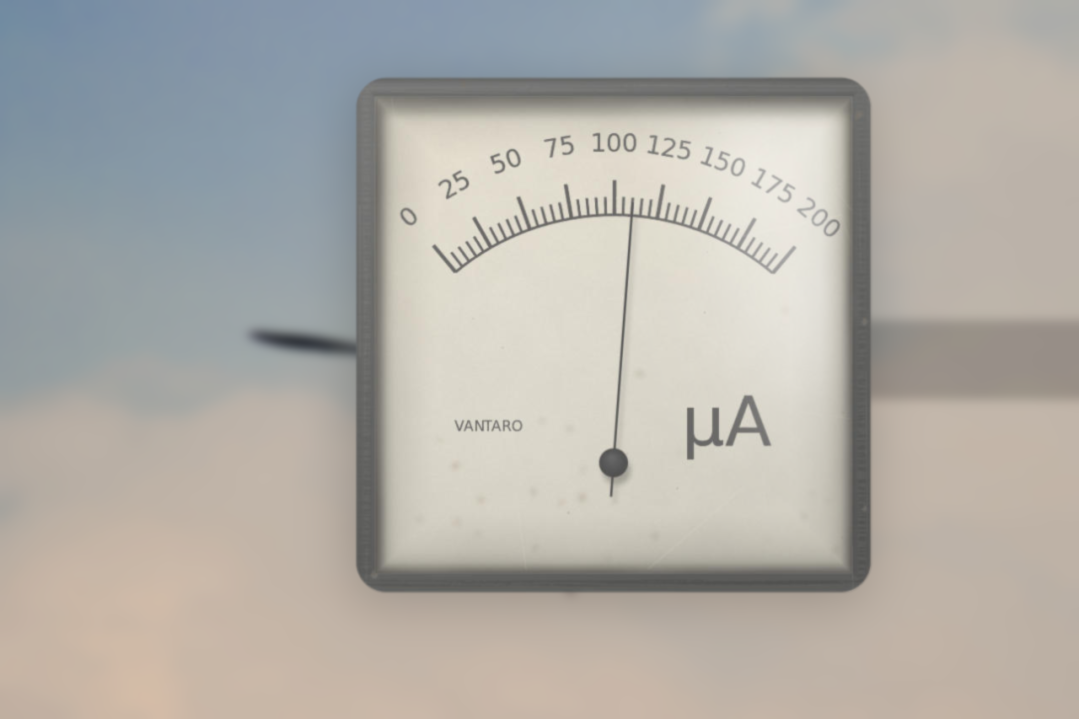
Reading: {"value": 110, "unit": "µA"}
